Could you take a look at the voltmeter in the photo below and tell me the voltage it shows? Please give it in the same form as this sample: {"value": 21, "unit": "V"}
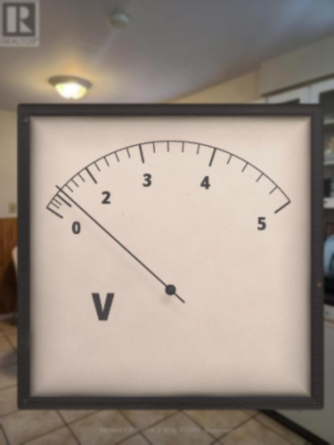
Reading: {"value": 1.2, "unit": "V"}
